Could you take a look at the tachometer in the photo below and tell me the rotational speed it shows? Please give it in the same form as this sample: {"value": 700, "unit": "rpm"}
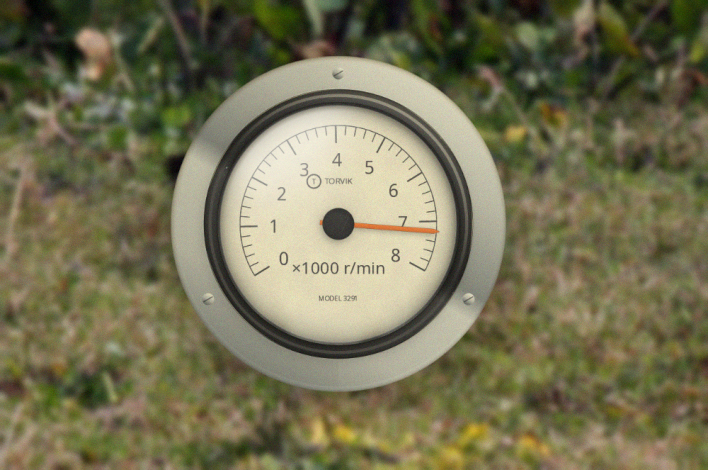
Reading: {"value": 7200, "unit": "rpm"}
